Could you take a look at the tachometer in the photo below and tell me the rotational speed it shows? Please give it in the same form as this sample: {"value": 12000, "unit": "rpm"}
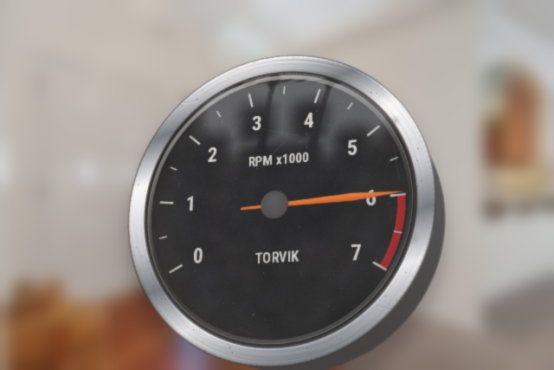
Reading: {"value": 6000, "unit": "rpm"}
